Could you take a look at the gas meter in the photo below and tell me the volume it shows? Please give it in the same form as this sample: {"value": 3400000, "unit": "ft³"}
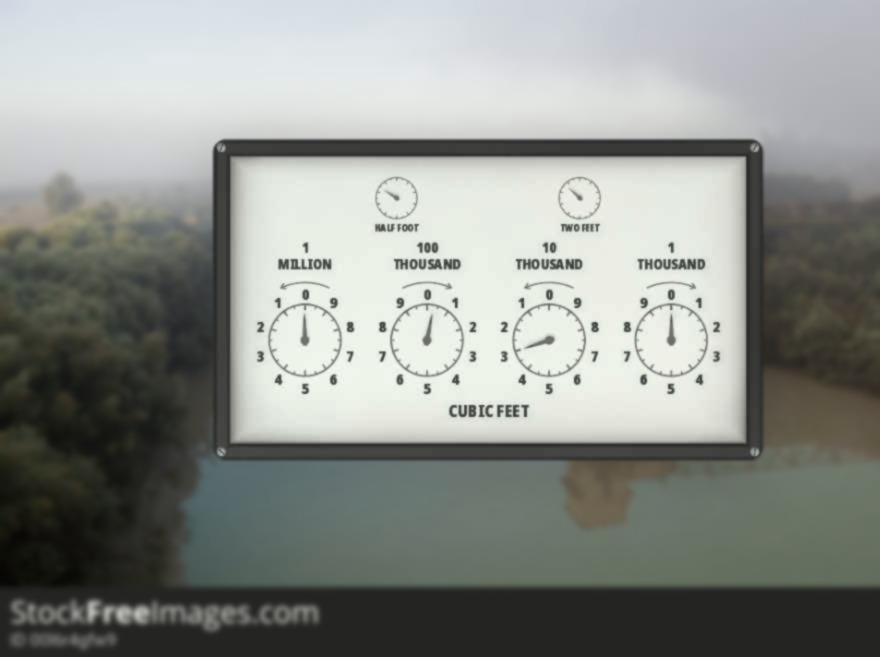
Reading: {"value": 3000, "unit": "ft³"}
